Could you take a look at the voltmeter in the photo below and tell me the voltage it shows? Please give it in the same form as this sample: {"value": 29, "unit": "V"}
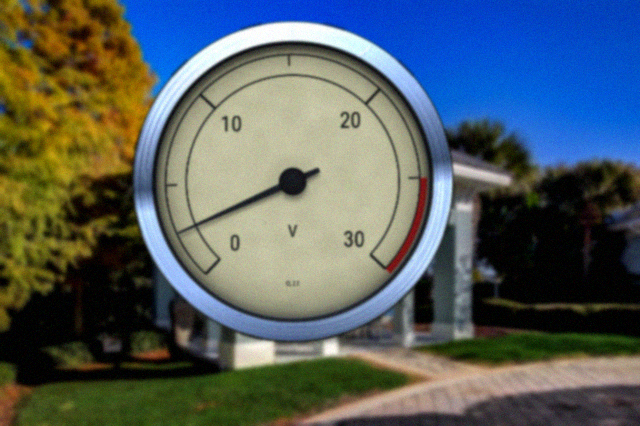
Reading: {"value": 2.5, "unit": "V"}
